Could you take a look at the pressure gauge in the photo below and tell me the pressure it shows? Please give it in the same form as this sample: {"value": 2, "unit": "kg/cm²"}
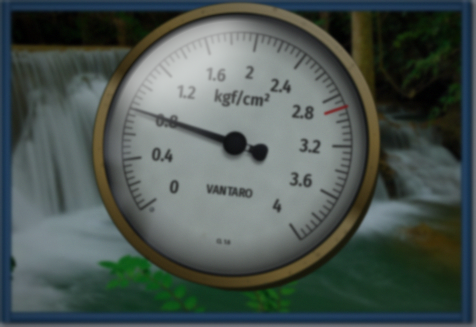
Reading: {"value": 0.8, "unit": "kg/cm²"}
